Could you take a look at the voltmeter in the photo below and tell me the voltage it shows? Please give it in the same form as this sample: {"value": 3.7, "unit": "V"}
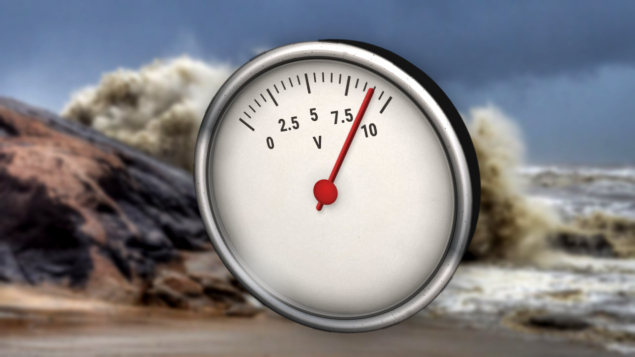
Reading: {"value": 9, "unit": "V"}
